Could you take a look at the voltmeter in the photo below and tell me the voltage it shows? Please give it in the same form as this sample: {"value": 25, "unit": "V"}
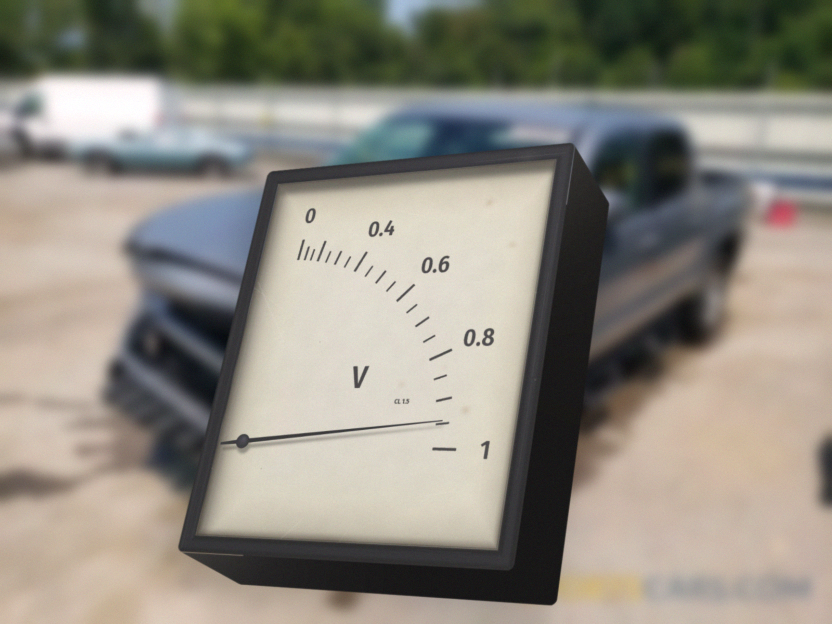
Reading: {"value": 0.95, "unit": "V"}
